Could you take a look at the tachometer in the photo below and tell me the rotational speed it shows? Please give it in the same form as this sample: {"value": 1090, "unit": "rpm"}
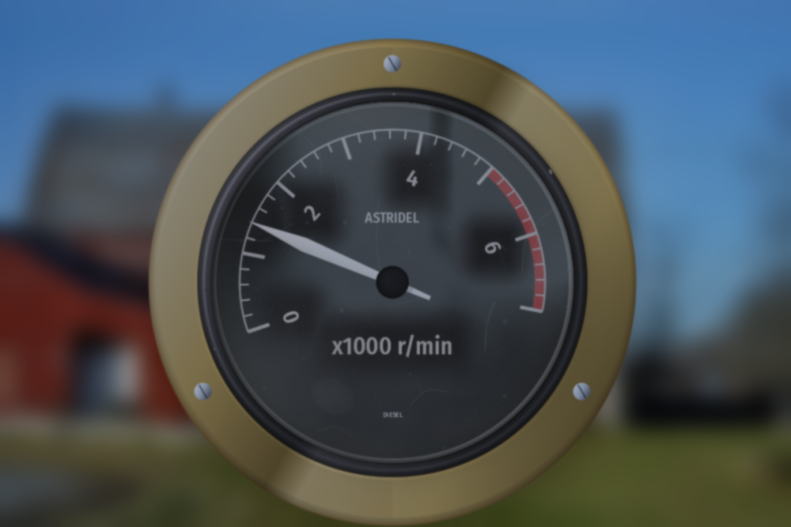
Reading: {"value": 1400, "unit": "rpm"}
